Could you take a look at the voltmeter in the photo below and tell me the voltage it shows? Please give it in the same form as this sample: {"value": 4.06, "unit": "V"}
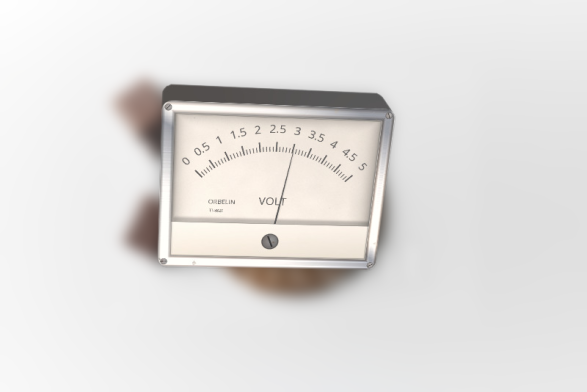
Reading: {"value": 3, "unit": "V"}
